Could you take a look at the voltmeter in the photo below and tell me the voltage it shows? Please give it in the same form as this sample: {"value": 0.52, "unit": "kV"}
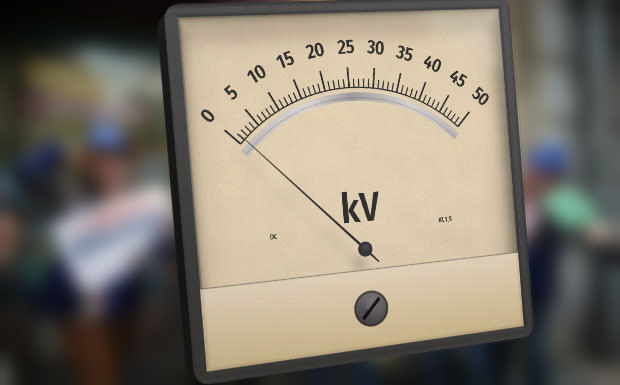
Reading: {"value": 1, "unit": "kV"}
